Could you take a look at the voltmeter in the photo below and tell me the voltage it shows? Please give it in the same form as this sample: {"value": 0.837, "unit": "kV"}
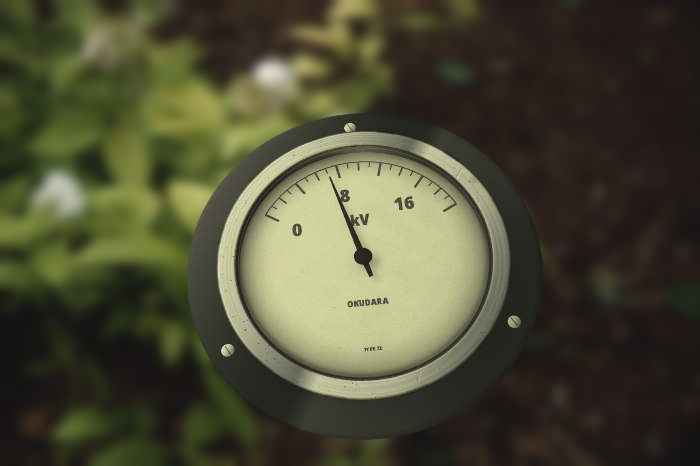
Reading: {"value": 7, "unit": "kV"}
